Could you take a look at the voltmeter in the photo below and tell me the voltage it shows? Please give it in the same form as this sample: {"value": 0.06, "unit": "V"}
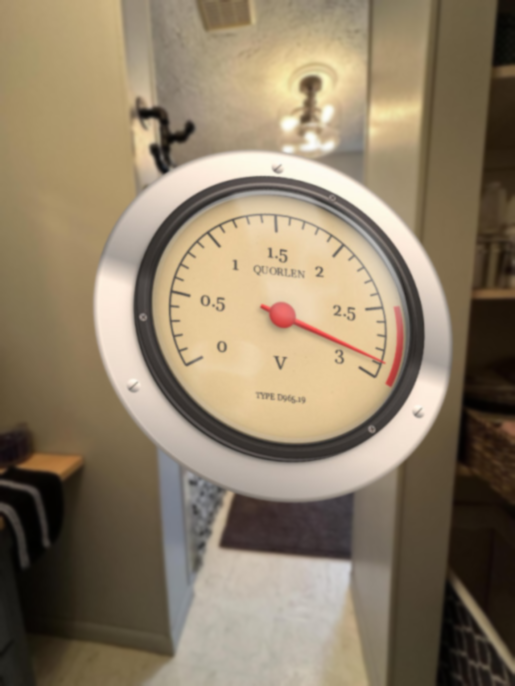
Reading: {"value": 2.9, "unit": "V"}
